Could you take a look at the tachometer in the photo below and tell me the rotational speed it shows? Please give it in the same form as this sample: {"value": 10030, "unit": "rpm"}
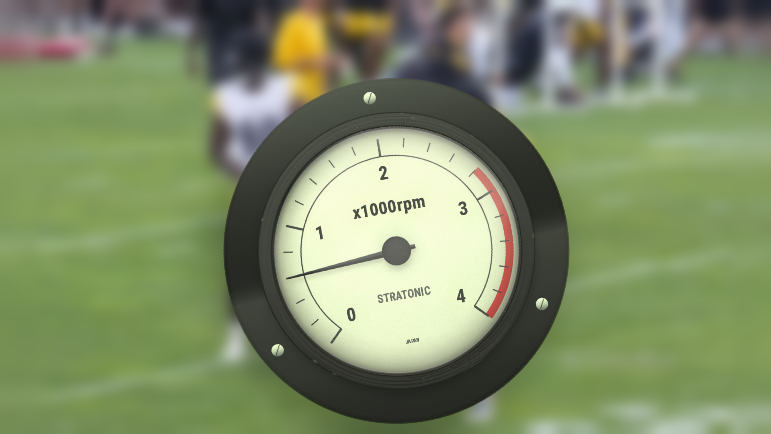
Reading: {"value": 600, "unit": "rpm"}
